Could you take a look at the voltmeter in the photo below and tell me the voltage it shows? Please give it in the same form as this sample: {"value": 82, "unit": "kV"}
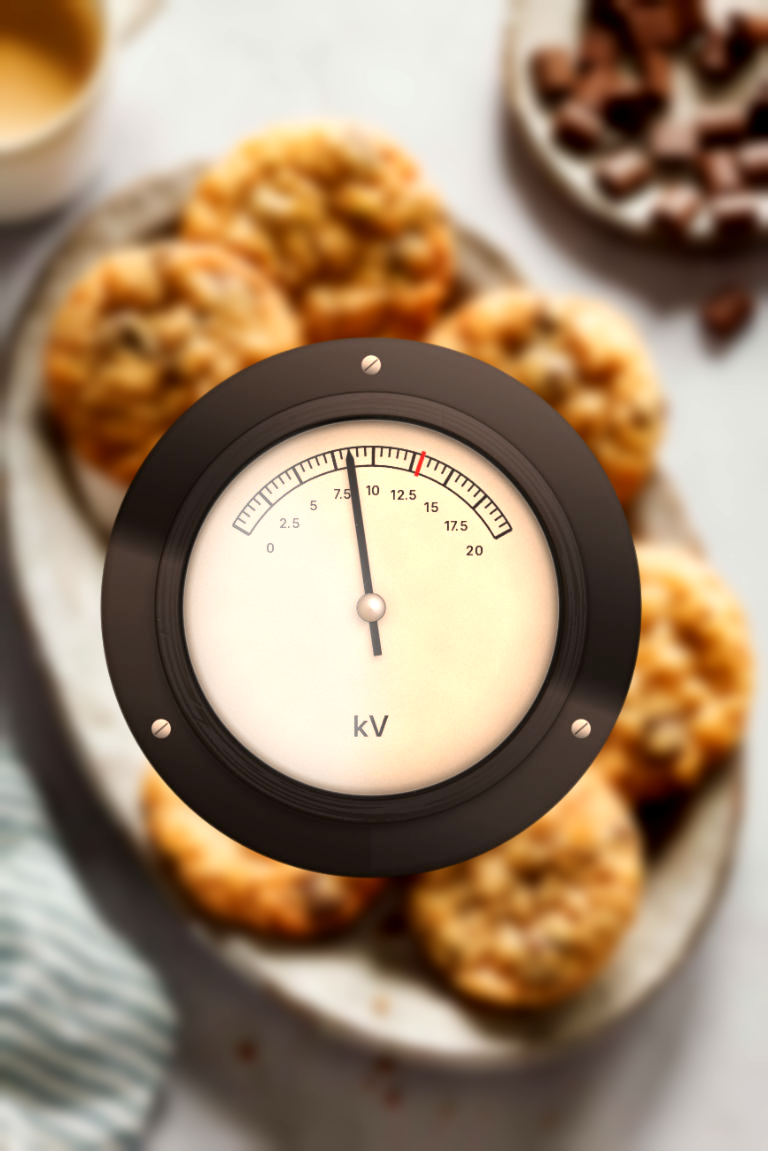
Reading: {"value": 8.5, "unit": "kV"}
